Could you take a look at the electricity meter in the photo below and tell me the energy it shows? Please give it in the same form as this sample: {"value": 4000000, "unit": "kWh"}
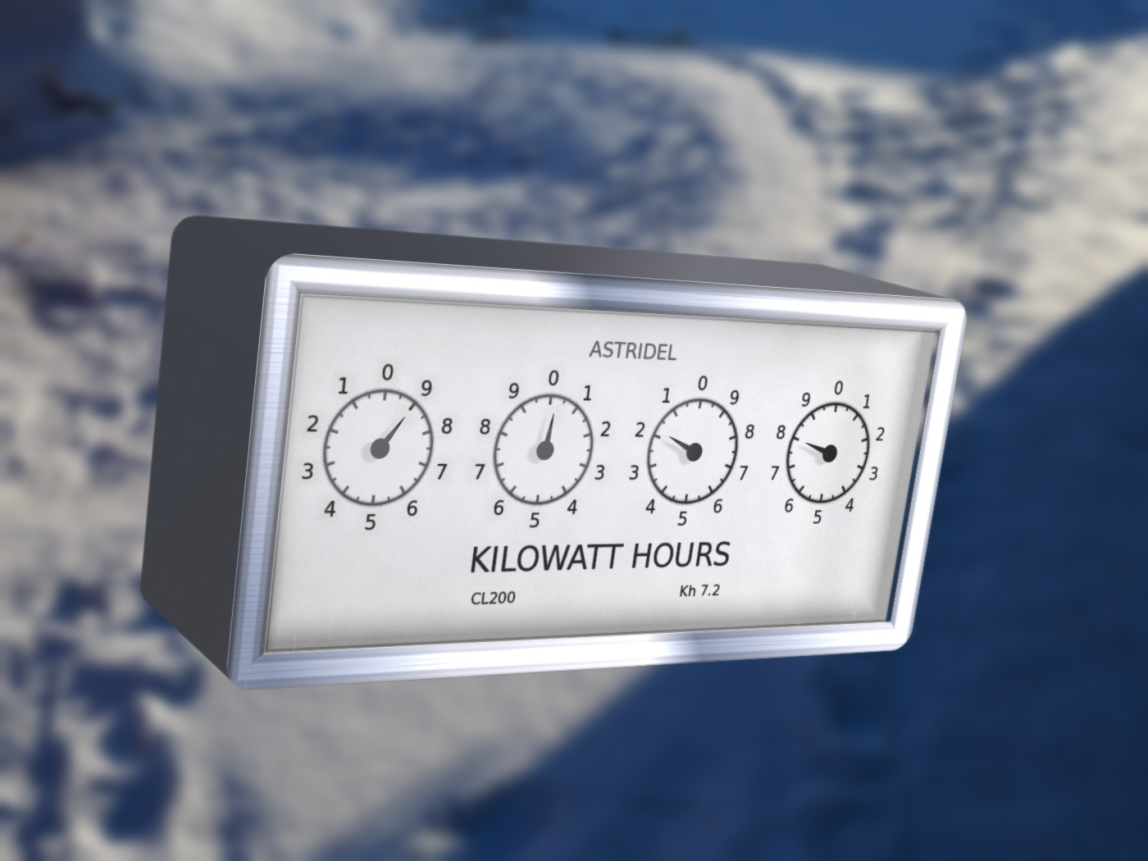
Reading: {"value": 9018, "unit": "kWh"}
